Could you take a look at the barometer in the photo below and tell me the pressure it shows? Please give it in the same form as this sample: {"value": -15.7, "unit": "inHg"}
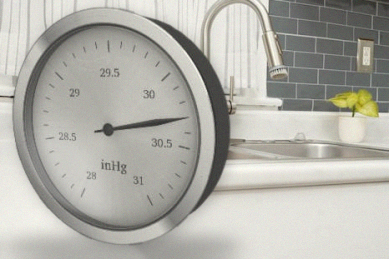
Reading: {"value": 30.3, "unit": "inHg"}
